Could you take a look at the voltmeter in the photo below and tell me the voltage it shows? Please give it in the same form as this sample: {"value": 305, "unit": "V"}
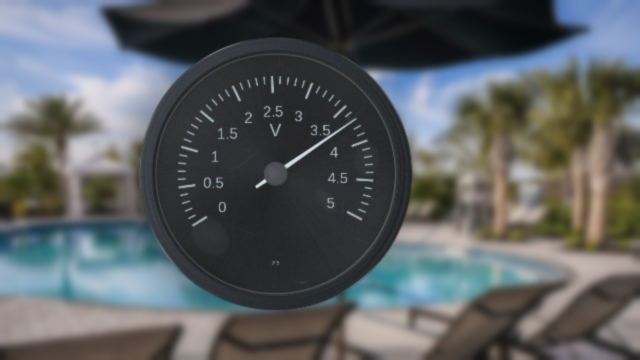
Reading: {"value": 3.7, "unit": "V"}
